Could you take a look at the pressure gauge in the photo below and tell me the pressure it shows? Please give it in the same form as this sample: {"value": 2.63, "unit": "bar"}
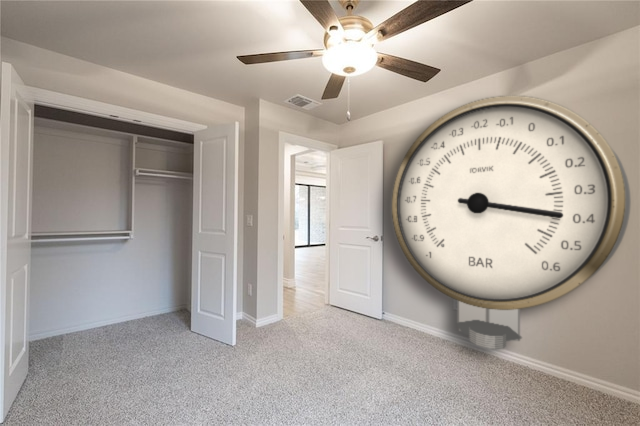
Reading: {"value": 0.4, "unit": "bar"}
